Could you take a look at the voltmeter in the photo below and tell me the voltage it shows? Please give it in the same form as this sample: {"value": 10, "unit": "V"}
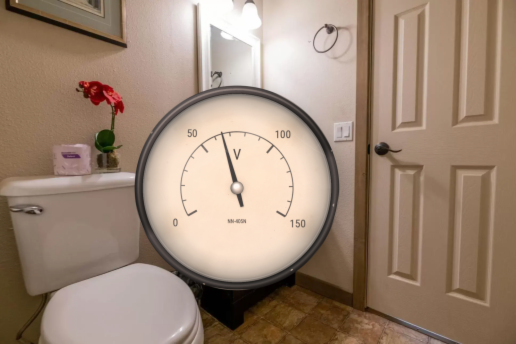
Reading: {"value": 65, "unit": "V"}
